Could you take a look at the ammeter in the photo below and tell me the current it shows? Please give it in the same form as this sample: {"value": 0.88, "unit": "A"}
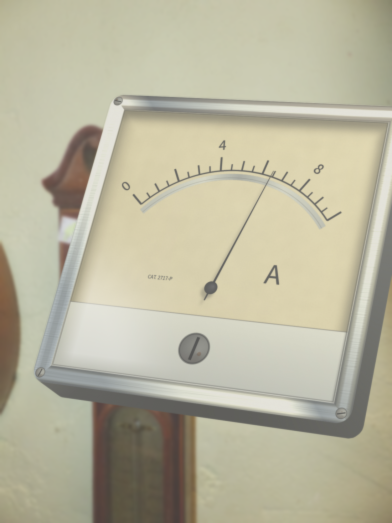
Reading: {"value": 6.5, "unit": "A"}
